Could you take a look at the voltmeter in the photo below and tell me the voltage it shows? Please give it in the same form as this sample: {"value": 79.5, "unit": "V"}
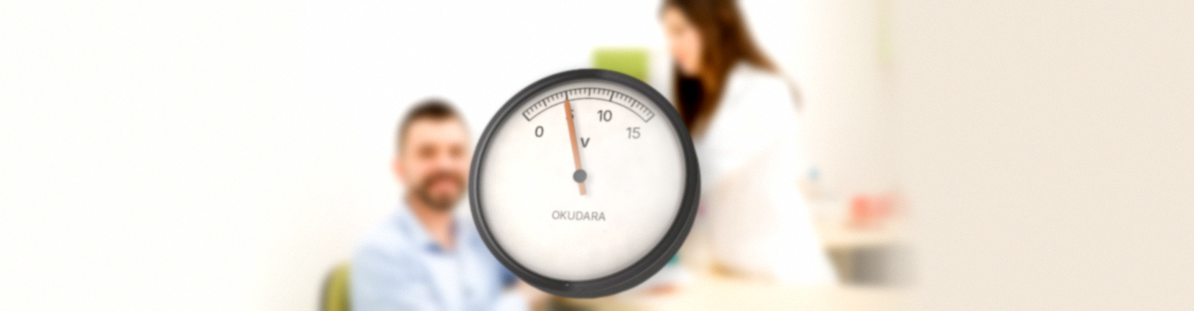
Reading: {"value": 5, "unit": "V"}
